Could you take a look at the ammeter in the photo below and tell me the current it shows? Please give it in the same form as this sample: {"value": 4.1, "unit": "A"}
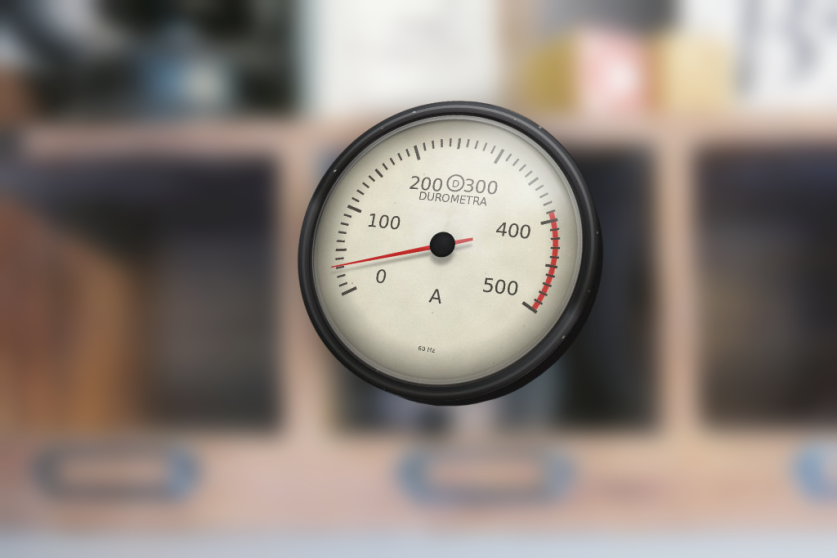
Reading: {"value": 30, "unit": "A"}
